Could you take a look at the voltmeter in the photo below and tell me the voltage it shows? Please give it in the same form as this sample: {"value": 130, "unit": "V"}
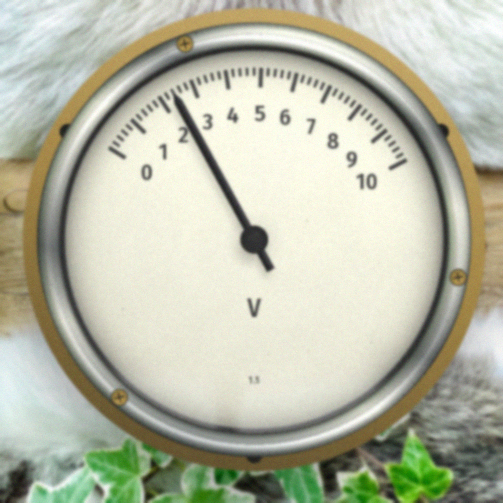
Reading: {"value": 2.4, "unit": "V"}
